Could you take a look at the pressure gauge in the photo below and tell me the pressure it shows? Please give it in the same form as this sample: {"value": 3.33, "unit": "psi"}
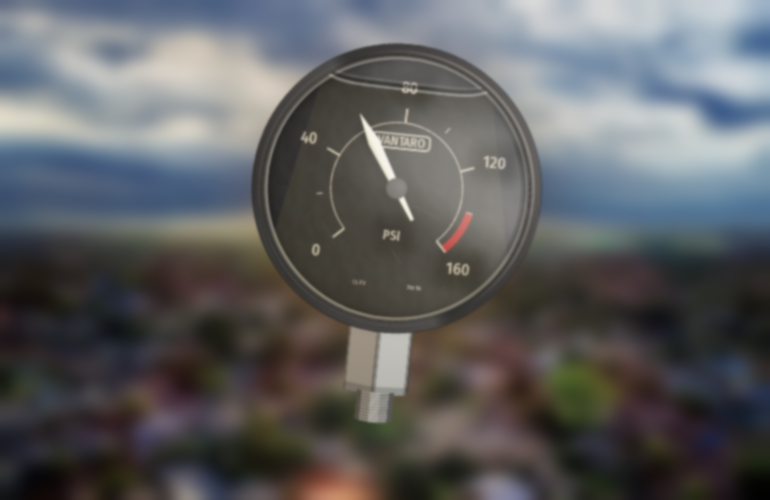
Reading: {"value": 60, "unit": "psi"}
